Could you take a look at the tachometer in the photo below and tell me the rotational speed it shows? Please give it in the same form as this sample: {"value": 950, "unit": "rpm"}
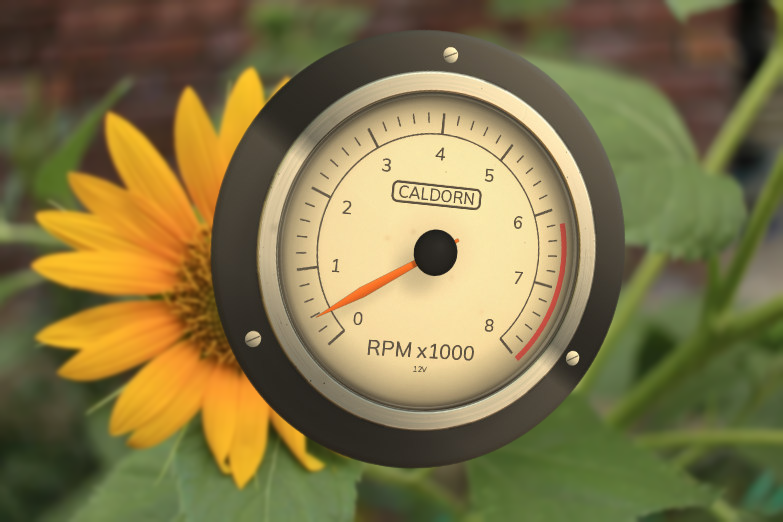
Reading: {"value": 400, "unit": "rpm"}
